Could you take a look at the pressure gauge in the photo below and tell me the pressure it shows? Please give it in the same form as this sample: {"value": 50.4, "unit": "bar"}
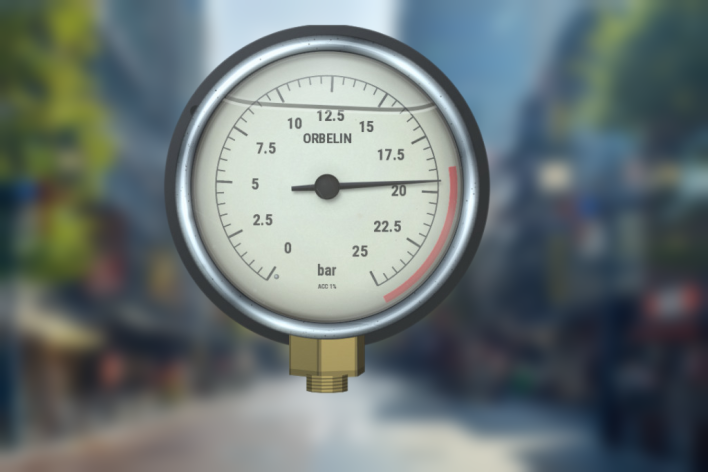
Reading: {"value": 19.5, "unit": "bar"}
